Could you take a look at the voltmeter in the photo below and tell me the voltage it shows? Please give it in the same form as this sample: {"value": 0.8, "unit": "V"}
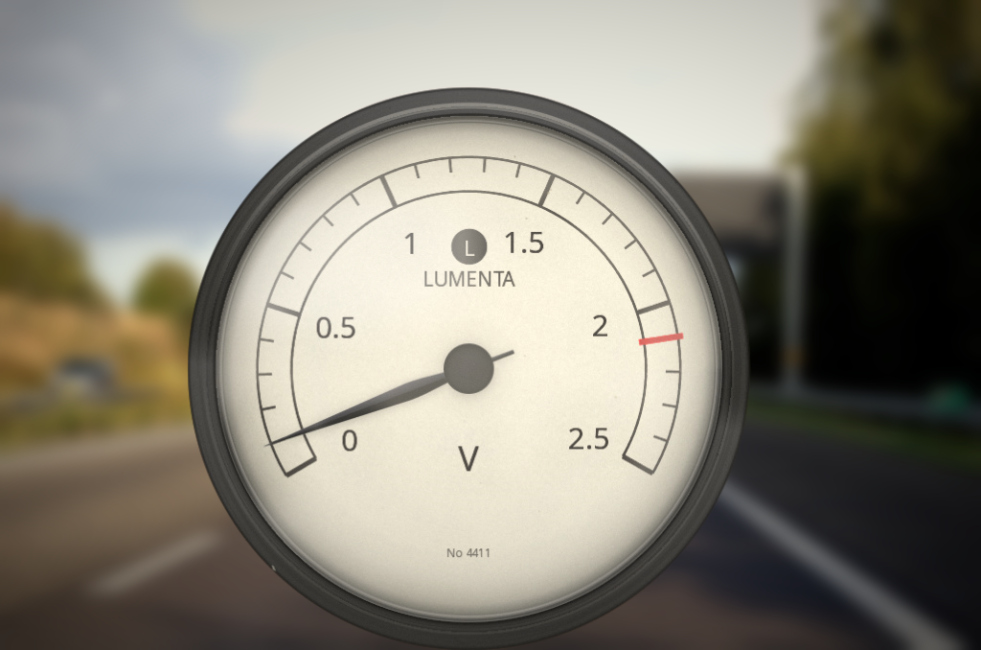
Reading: {"value": 0.1, "unit": "V"}
